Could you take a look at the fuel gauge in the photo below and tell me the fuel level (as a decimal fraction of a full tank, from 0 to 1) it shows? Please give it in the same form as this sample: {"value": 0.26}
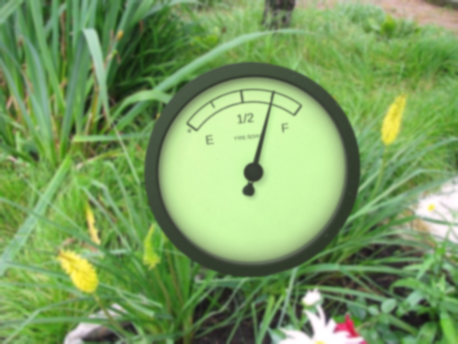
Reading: {"value": 0.75}
